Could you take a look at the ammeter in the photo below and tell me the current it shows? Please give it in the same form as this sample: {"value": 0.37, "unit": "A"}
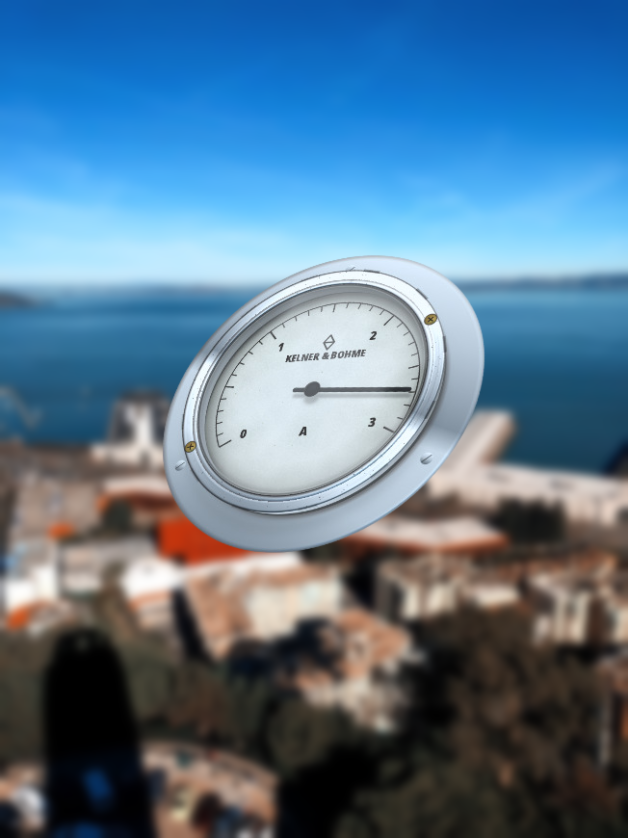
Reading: {"value": 2.7, "unit": "A"}
